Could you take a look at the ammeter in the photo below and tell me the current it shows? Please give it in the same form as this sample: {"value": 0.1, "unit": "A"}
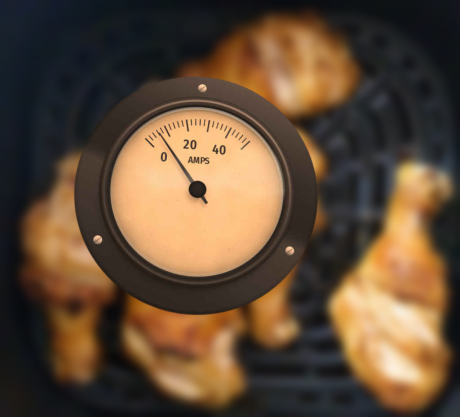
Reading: {"value": 6, "unit": "A"}
